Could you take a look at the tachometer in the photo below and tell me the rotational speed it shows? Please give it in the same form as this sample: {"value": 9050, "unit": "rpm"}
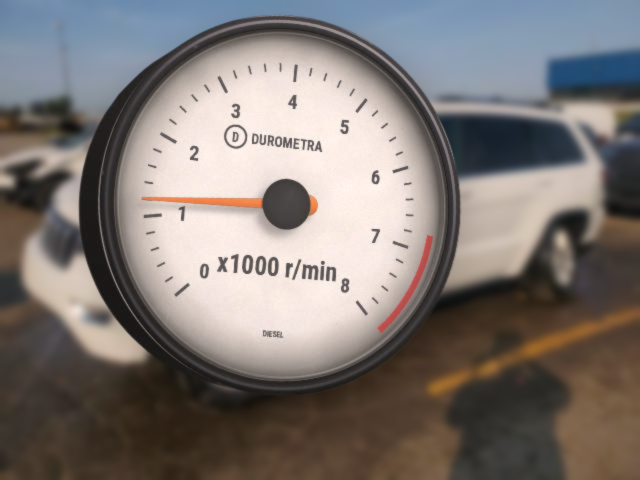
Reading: {"value": 1200, "unit": "rpm"}
